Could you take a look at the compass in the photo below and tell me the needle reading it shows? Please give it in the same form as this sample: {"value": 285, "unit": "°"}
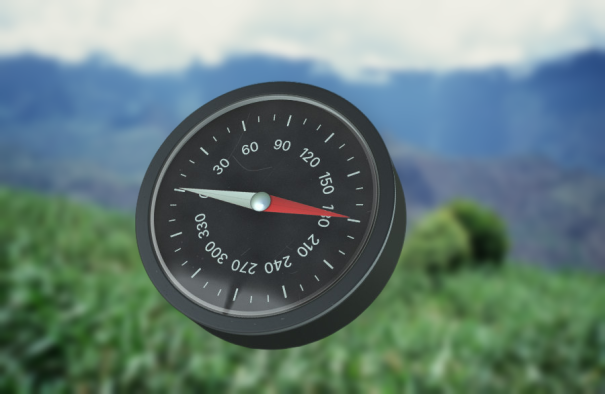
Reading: {"value": 180, "unit": "°"}
